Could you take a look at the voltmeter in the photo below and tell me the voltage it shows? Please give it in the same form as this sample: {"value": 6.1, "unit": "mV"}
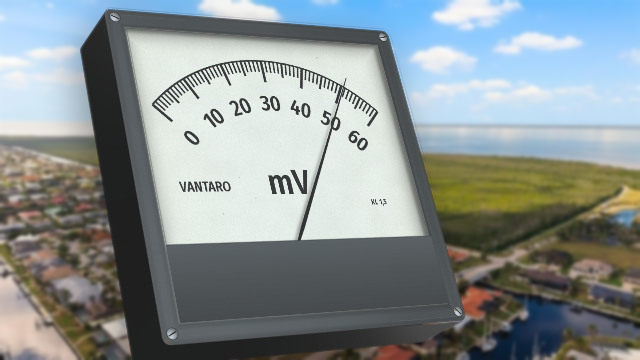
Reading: {"value": 50, "unit": "mV"}
